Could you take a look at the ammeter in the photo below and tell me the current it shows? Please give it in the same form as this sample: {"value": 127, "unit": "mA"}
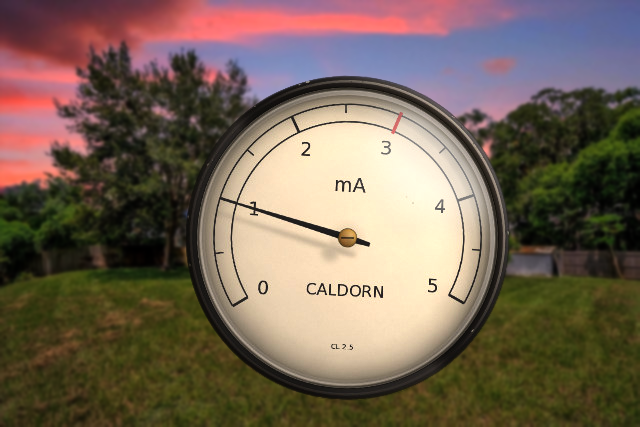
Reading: {"value": 1, "unit": "mA"}
